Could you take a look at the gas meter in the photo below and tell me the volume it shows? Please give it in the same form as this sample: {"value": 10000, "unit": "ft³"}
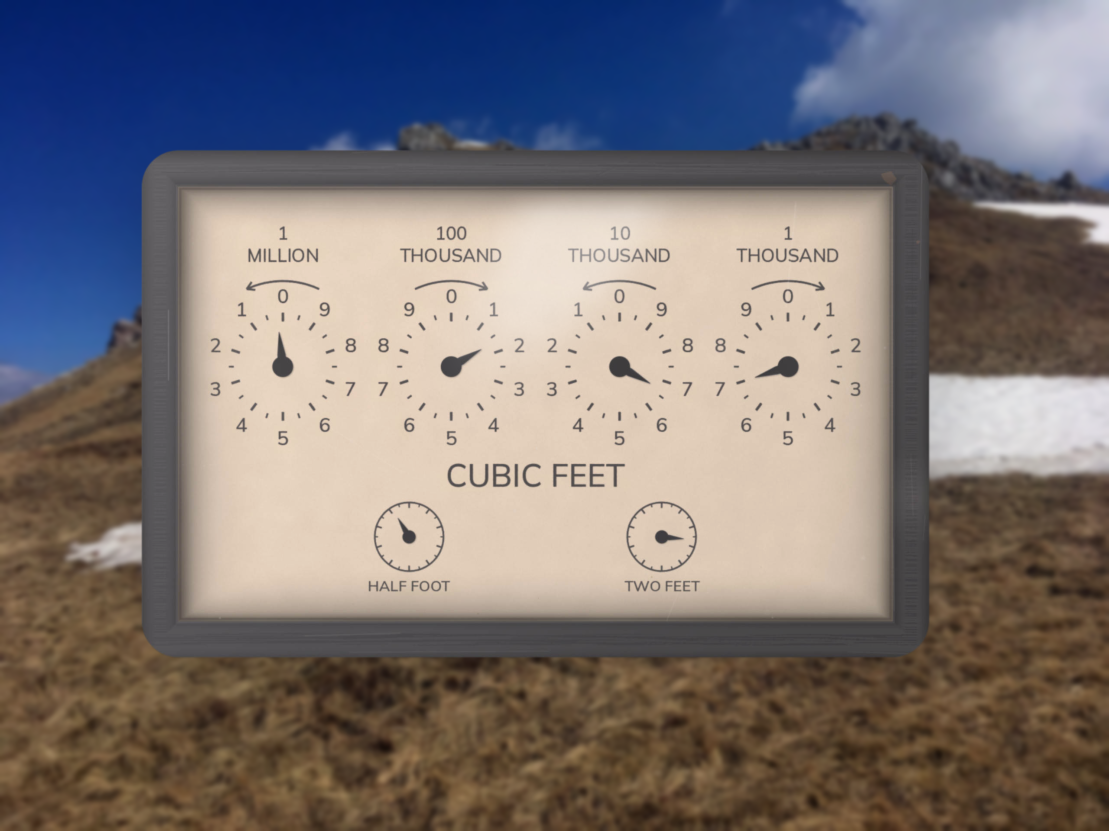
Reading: {"value": 16700, "unit": "ft³"}
